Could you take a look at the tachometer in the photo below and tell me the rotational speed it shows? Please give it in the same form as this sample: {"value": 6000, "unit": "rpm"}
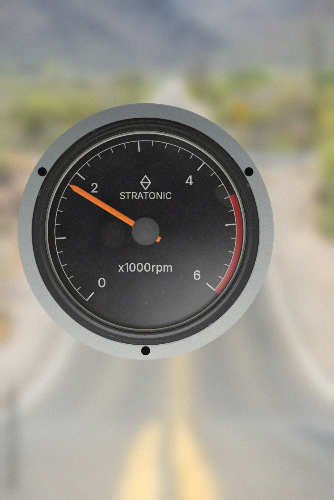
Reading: {"value": 1800, "unit": "rpm"}
